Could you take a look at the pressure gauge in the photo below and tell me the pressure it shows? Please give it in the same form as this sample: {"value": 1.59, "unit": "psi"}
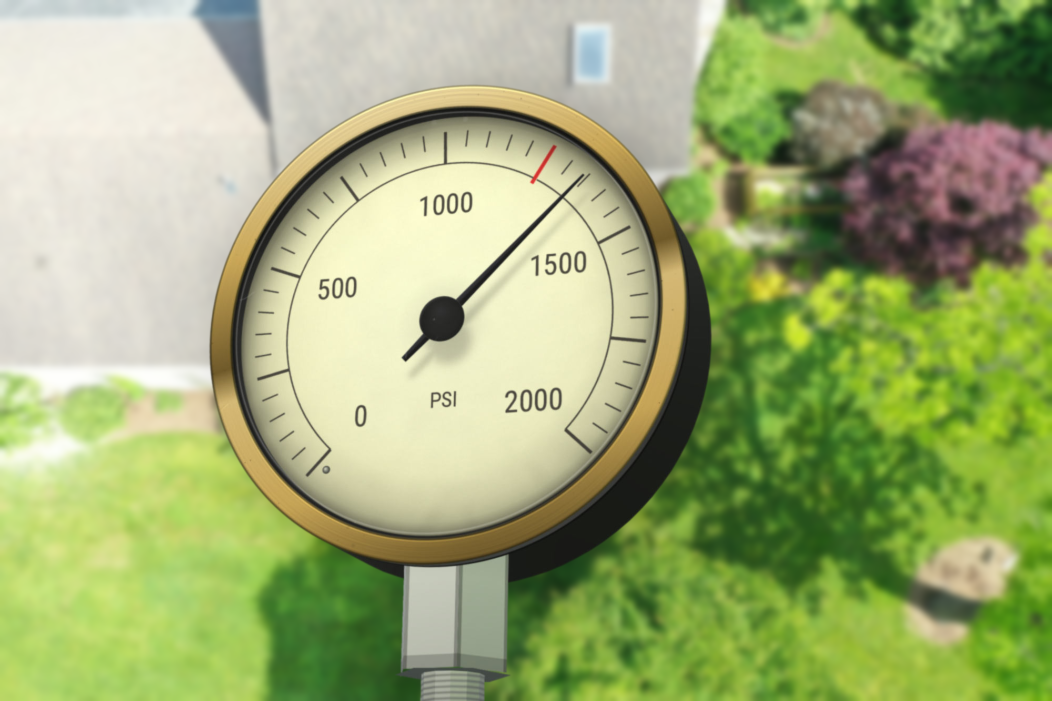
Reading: {"value": 1350, "unit": "psi"}
